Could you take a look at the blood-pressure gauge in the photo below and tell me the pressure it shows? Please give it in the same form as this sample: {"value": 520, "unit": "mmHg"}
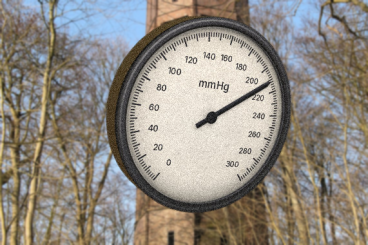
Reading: {"value": 210, "unit": "mmHg"}
